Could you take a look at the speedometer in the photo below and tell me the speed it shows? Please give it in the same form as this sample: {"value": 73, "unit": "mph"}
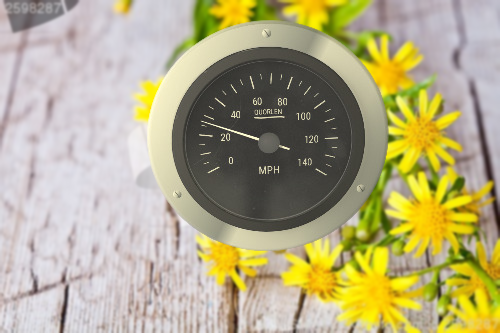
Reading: {"value": 27.5, "unit": "mph"}
